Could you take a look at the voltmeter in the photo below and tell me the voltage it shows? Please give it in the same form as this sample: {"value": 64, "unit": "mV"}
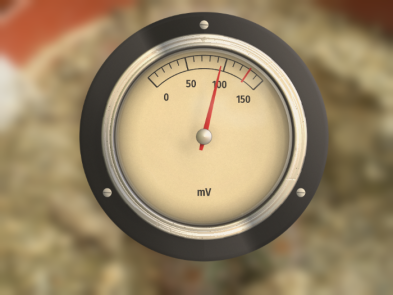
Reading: {"value": 95, "unit": "mV"}
